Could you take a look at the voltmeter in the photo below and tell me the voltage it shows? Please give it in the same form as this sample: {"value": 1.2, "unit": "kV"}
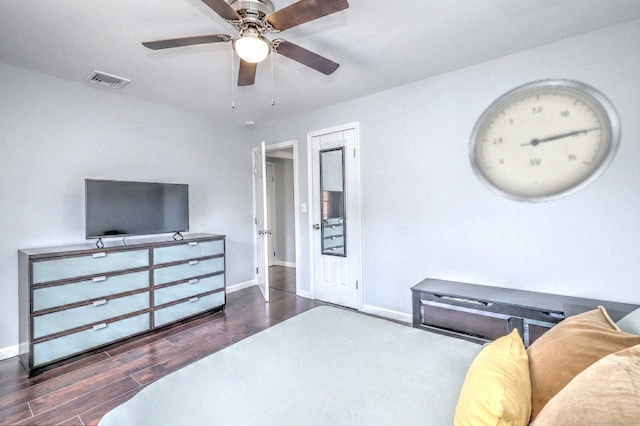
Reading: {"value": 12.5, "unit": "kV"}
